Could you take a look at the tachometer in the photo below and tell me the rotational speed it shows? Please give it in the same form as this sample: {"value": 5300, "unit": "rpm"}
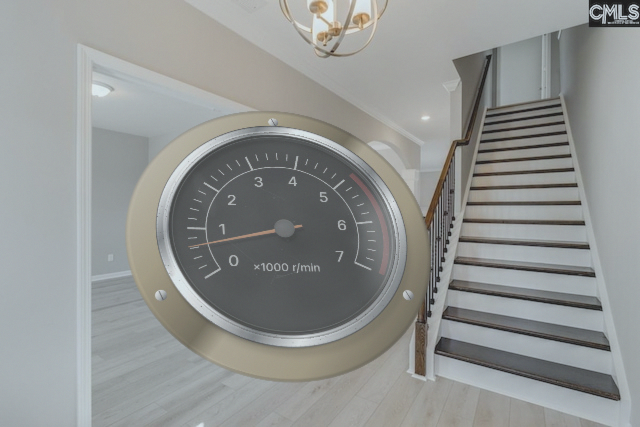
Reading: {"value": 600, "unit": "rpm"}
